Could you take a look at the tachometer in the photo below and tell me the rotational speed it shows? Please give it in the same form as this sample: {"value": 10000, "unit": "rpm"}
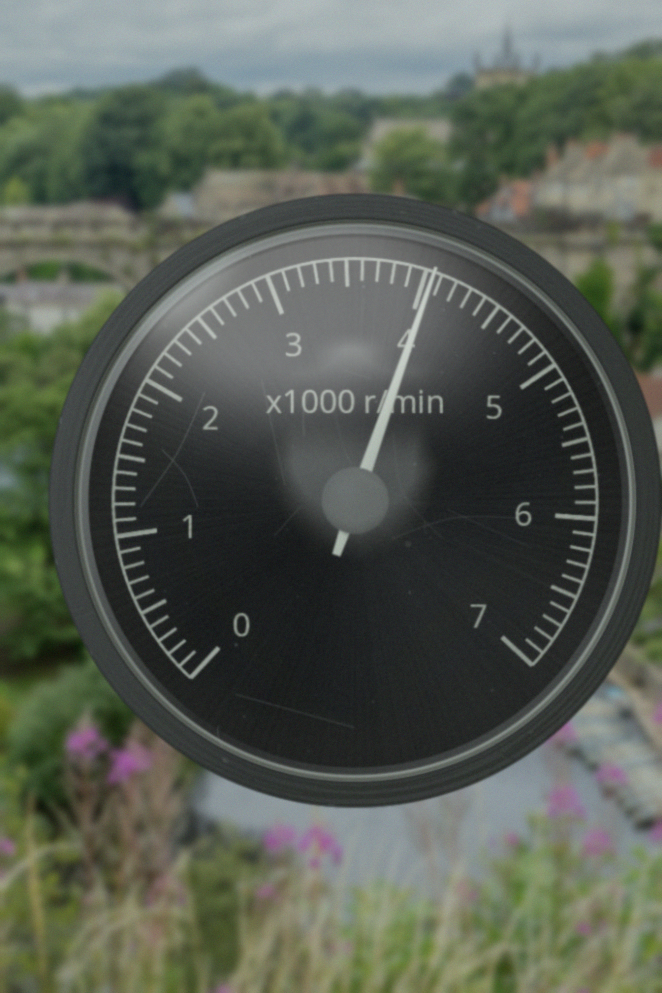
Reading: {"value": 4050, "unit": "rpm"}
